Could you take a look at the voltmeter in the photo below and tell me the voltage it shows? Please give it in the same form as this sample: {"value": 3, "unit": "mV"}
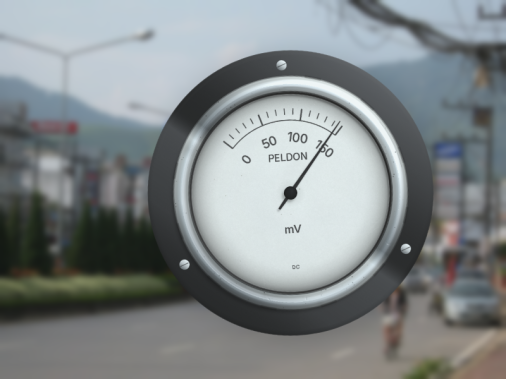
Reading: {"value": 145, "unit": "mV"}
